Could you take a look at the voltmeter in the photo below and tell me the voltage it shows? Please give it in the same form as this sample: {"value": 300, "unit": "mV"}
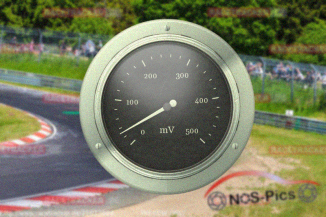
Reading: {"value": 30, "unit": "mV"}
